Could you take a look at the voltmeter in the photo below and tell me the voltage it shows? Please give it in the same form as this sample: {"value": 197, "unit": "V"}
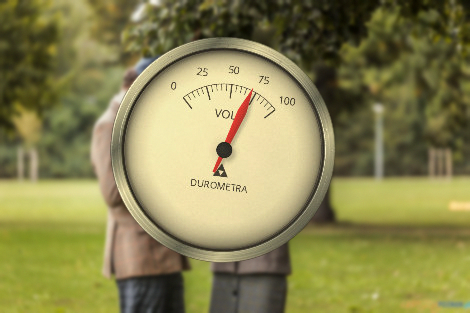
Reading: {"value": 70, "unit": "V"}
